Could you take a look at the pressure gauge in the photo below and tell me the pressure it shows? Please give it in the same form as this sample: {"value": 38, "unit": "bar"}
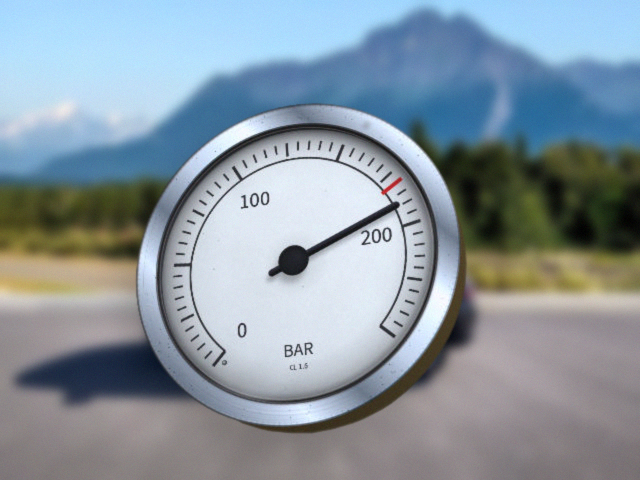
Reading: {"value": 190, "unit": "bar"}
